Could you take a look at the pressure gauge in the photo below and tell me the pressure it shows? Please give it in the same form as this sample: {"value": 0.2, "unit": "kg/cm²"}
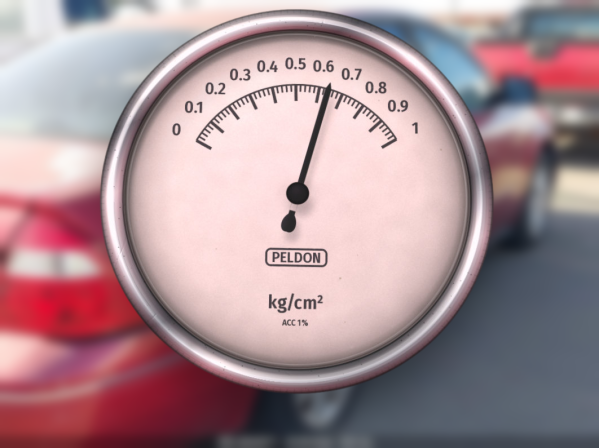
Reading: {"value": 0.64, "unit": "kg/cm²"}
